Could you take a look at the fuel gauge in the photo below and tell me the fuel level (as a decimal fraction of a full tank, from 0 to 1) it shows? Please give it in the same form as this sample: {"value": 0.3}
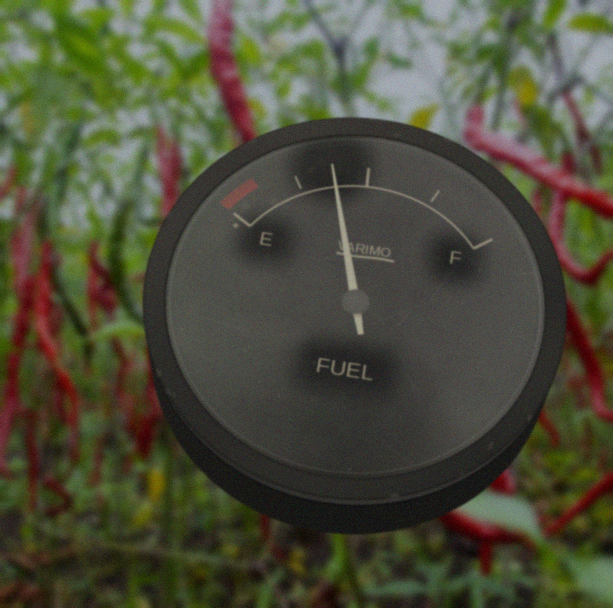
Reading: {"value": 0.375}
